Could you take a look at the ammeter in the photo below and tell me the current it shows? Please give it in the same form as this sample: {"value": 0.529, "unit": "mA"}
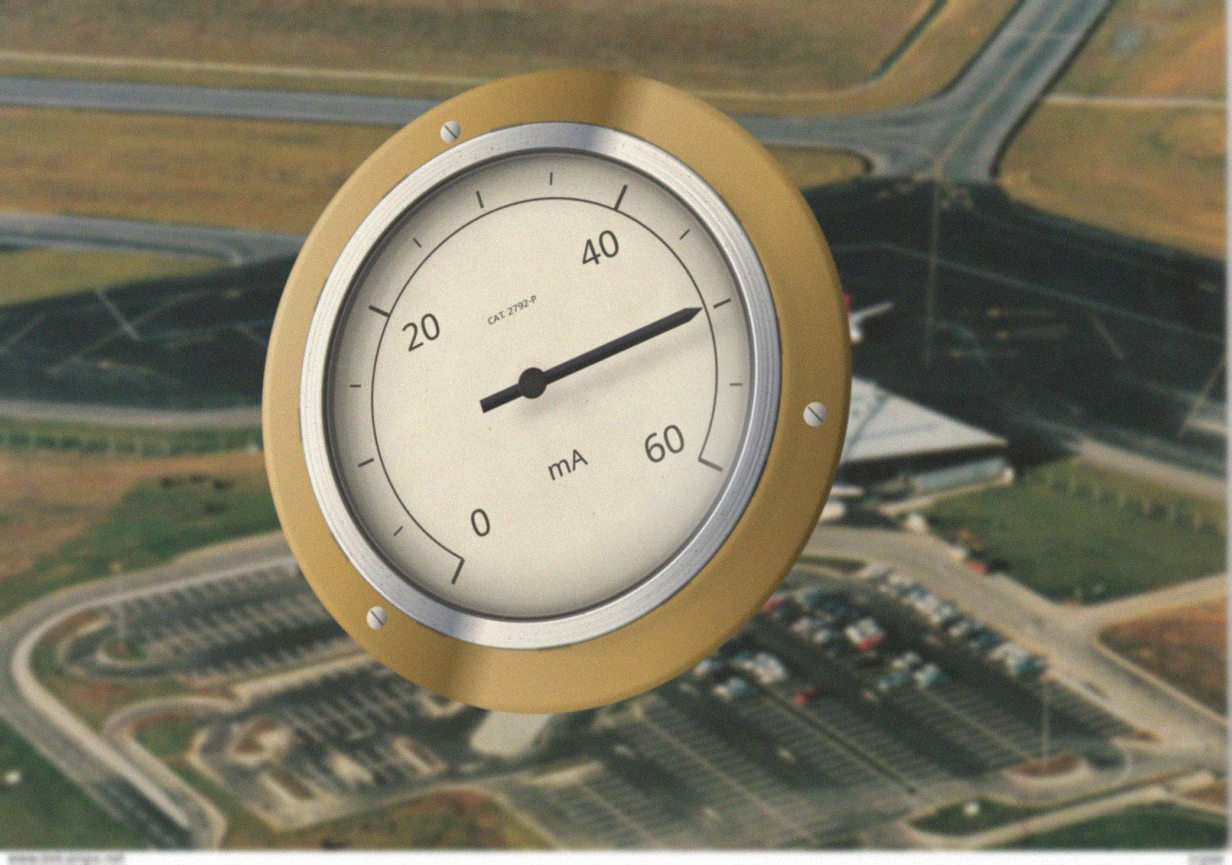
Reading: {"value": 50, "unit": "mA"}
